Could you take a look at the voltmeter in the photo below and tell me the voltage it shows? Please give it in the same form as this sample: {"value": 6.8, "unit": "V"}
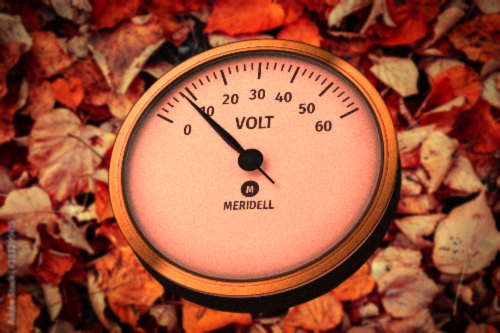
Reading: {"value": 8, "unit": "V"}
